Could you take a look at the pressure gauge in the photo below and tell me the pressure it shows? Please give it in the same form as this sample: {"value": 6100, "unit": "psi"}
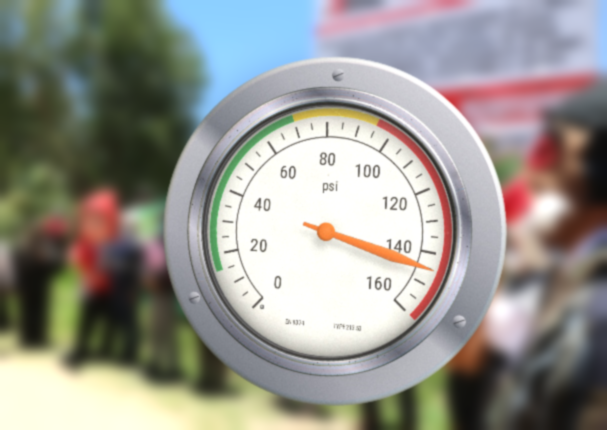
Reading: {"value": 145, "unit": "psi"}
